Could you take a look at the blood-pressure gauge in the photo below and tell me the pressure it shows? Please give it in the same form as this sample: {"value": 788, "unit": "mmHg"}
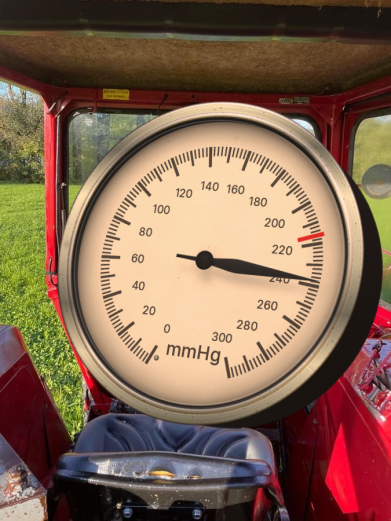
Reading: {"value": 238, "unit": "mmHg"}
